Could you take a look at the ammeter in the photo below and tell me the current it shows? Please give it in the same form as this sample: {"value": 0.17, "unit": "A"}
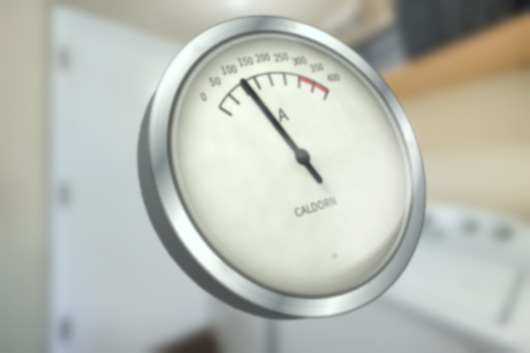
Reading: {"value": 100, "unit": "A"}
